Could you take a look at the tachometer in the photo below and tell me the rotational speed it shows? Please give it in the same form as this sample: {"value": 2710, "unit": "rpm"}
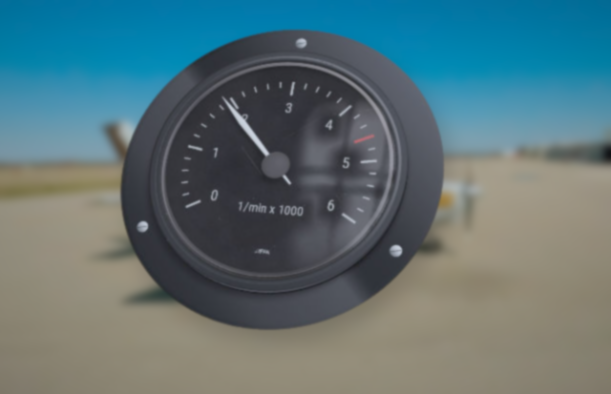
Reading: {"value": 1900, "unit": "rpm"}
